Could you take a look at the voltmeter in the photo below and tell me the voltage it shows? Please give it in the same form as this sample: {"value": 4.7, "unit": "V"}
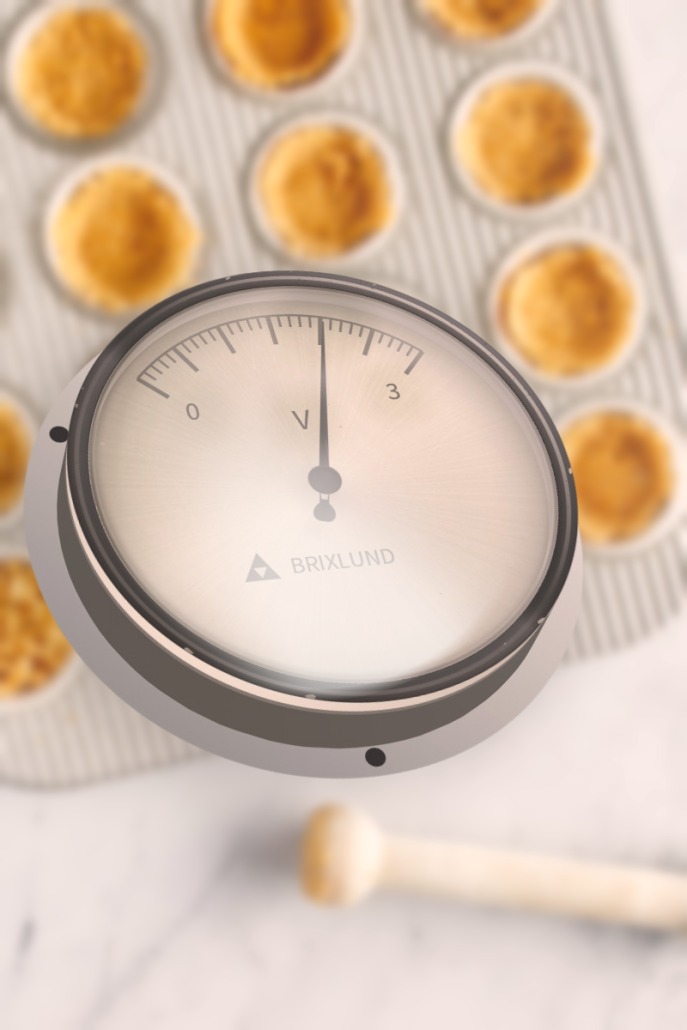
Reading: {"value": 2, "unit": "V"}
